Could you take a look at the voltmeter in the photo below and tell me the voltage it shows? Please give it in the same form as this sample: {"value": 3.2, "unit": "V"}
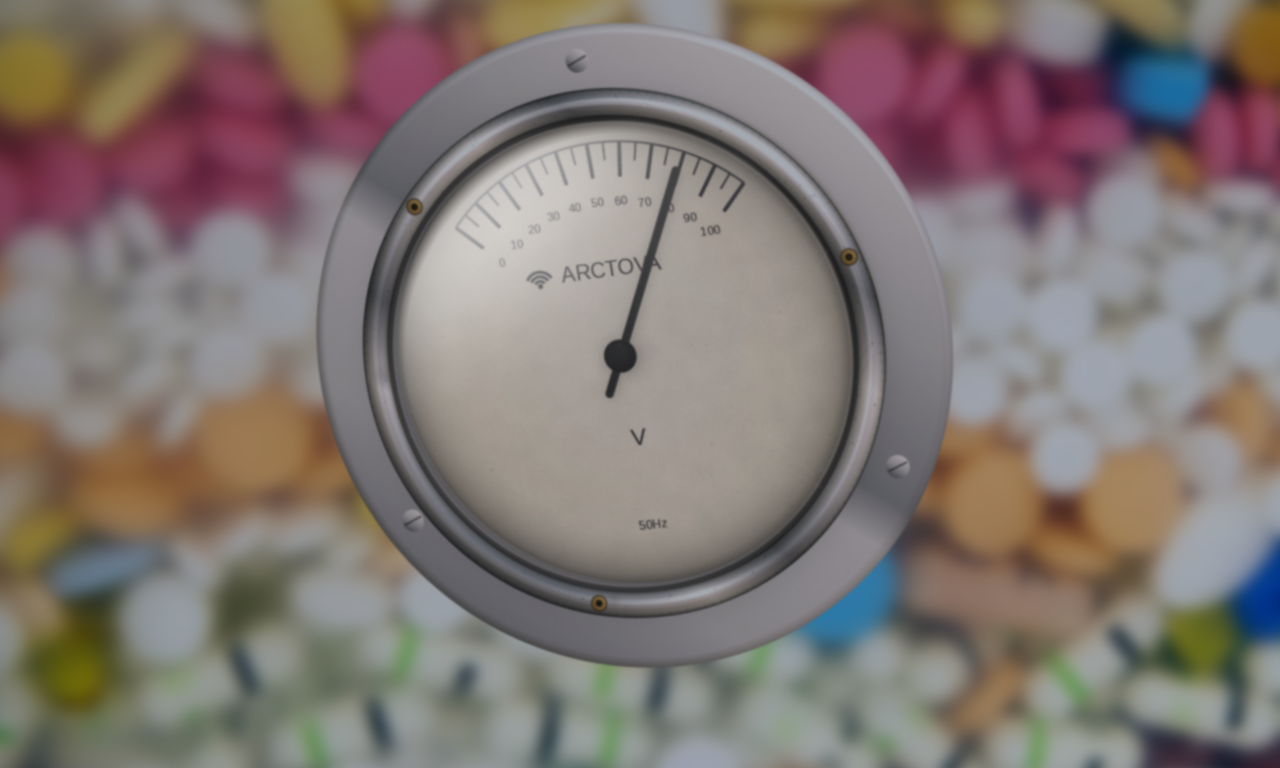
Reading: {"value": 80, "unit": "V"}
